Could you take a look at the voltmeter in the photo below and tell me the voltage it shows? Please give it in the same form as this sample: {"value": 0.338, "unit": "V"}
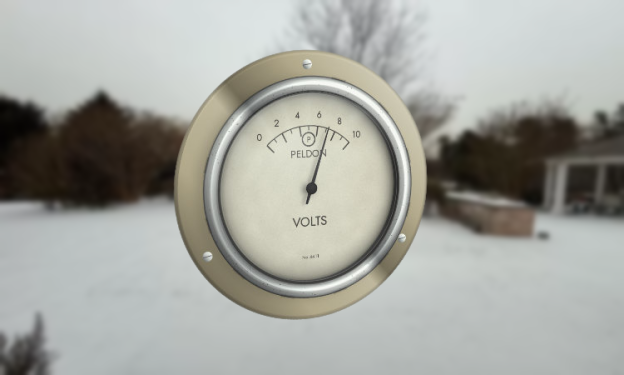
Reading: {"value": 7, "unit": "V"}
